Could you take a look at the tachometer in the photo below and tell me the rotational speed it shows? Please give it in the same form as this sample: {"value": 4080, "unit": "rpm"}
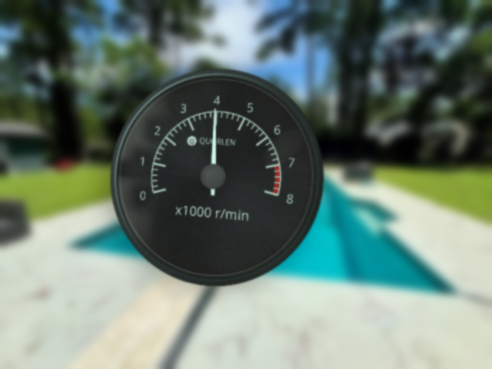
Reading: {"value": 4000, "unit": "rpm"}
